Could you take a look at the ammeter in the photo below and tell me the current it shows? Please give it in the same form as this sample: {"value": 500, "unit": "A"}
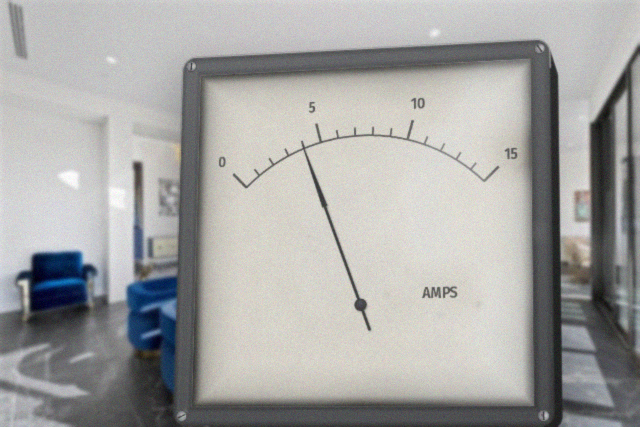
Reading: {"value": 4, "unit": "A"}
